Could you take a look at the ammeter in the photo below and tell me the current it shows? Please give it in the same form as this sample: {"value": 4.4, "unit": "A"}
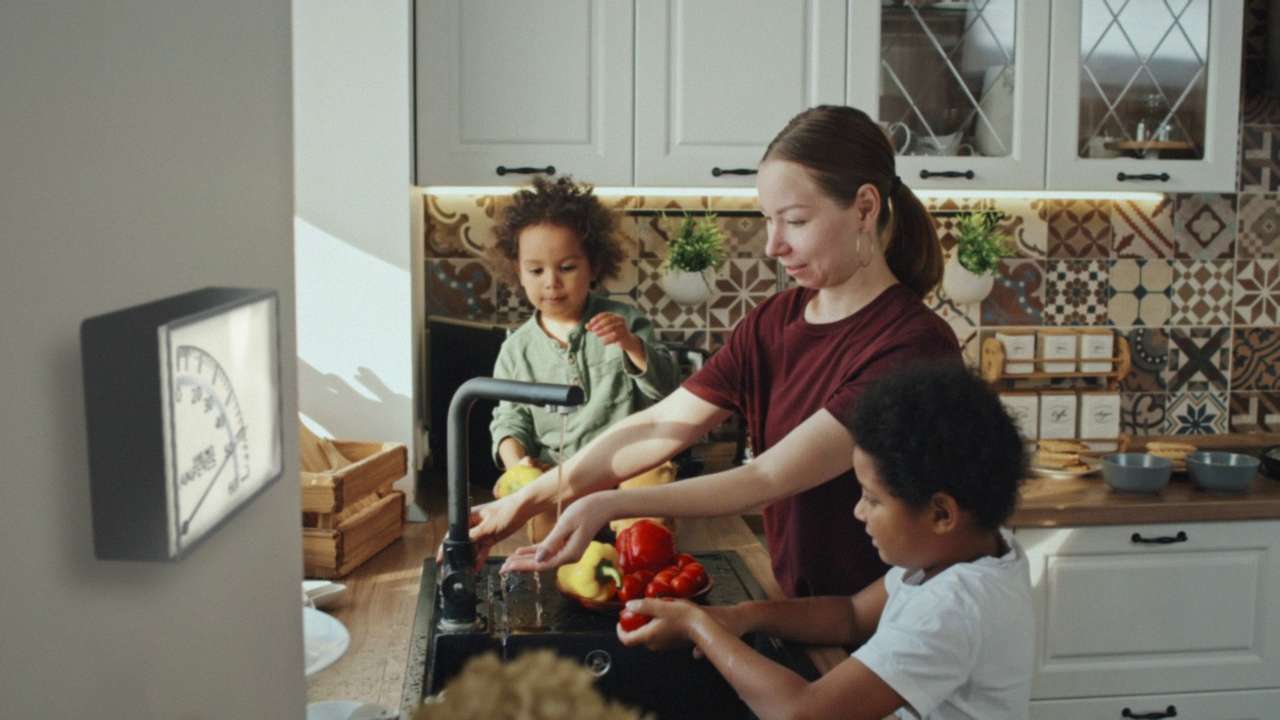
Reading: {"value": 50, "unit": "A"}
